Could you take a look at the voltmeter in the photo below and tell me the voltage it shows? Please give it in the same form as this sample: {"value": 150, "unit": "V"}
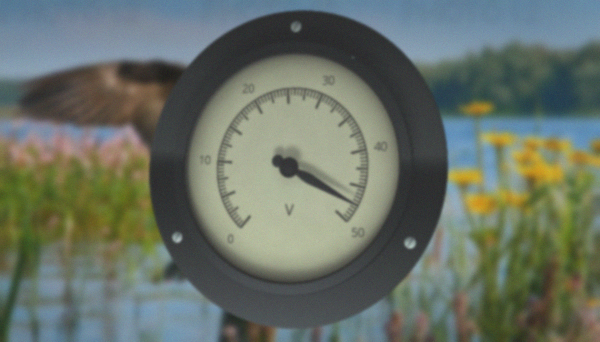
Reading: {"value": 47.5, "unit": "V"}
